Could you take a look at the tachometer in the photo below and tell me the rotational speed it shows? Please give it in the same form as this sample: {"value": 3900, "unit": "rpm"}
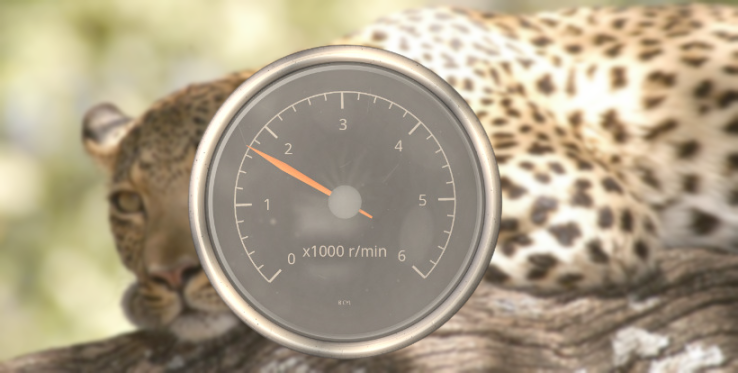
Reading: {"value": 1700, "unit": "rpm"}
